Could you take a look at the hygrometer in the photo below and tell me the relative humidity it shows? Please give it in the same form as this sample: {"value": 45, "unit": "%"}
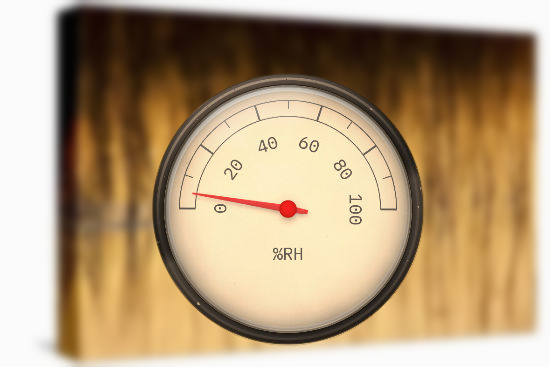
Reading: {"value": 5, "unit": "%"}
